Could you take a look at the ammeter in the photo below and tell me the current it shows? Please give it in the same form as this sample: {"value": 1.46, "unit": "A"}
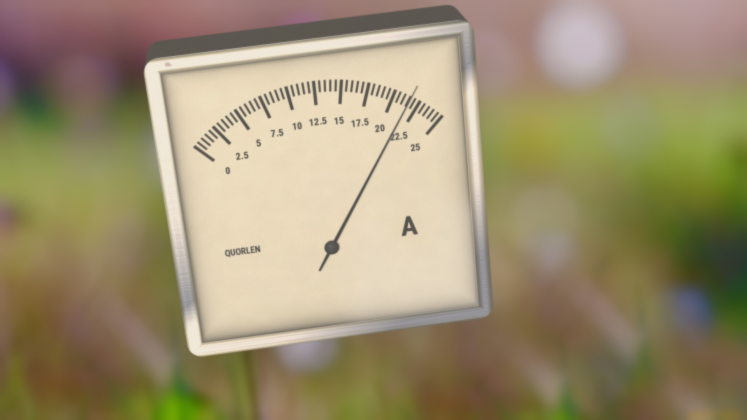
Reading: {"value": 21.5, "unit": "A"}
